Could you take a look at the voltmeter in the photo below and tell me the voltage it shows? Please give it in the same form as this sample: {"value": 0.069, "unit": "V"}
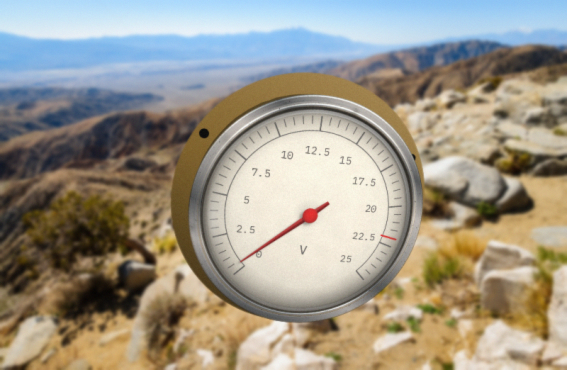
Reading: {"value": 0.5, "unit": "V"}
